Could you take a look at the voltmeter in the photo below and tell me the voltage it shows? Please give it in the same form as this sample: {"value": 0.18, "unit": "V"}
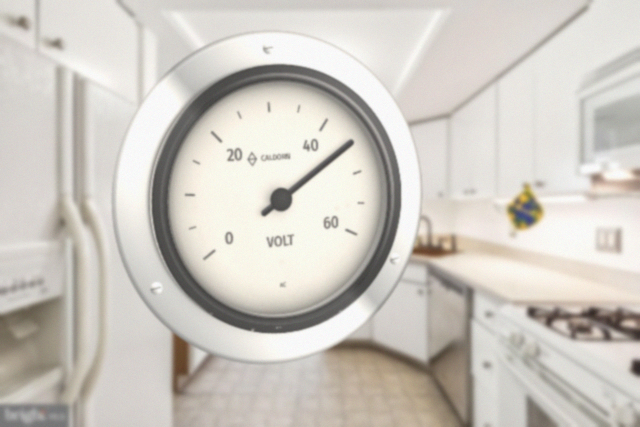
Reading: {"value": 45, "unit": "V"}
